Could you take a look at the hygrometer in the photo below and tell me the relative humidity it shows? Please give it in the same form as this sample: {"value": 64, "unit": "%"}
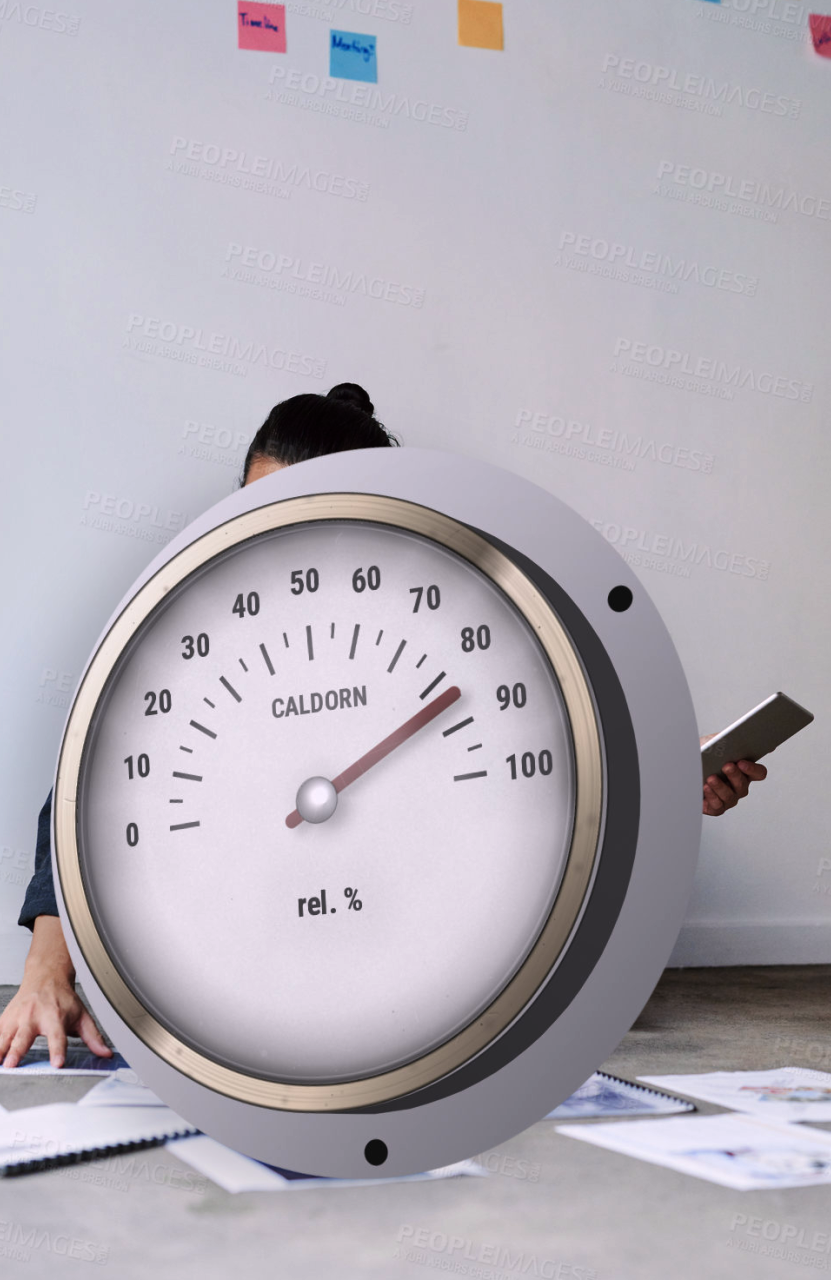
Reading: {"value": 85, "unit": "%"}
